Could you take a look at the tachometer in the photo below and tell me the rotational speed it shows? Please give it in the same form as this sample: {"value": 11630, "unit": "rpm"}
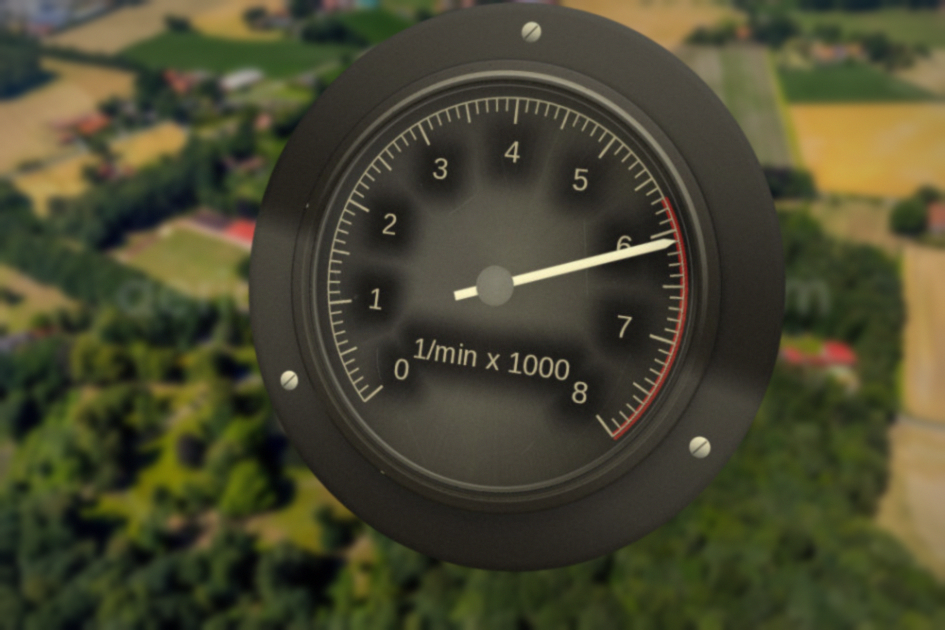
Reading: {"value": 6100, "unit": "rpm"}
